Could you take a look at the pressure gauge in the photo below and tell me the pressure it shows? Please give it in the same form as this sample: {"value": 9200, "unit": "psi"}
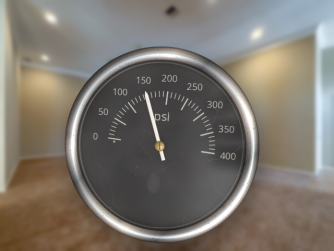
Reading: {"value": 150, "unit": "psi"}
